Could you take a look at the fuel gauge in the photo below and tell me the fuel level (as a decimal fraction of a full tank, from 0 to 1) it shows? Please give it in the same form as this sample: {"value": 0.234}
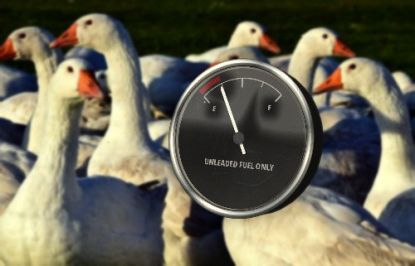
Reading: {"value": 0.25}
